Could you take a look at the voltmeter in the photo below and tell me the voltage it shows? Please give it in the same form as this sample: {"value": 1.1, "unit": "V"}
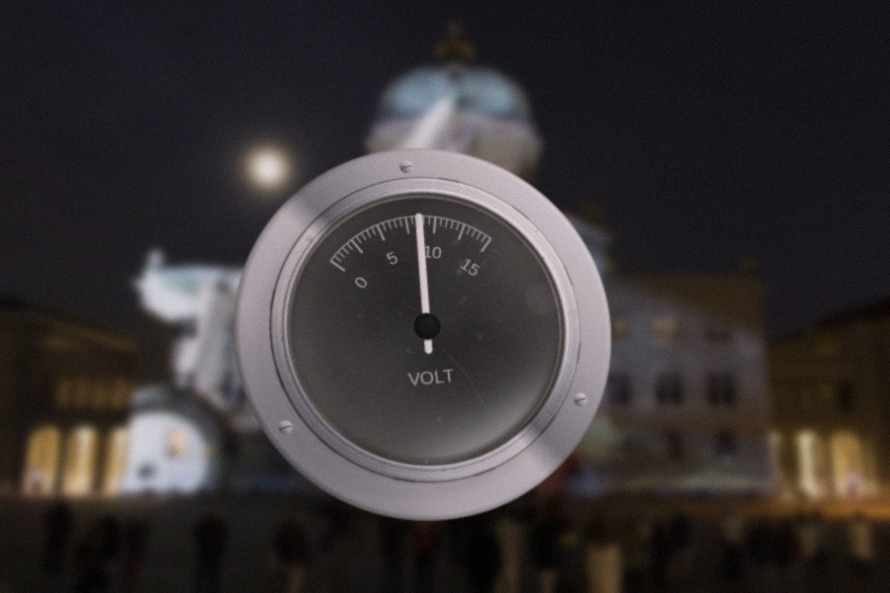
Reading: {"value": 8.5, "unit": "V"}
